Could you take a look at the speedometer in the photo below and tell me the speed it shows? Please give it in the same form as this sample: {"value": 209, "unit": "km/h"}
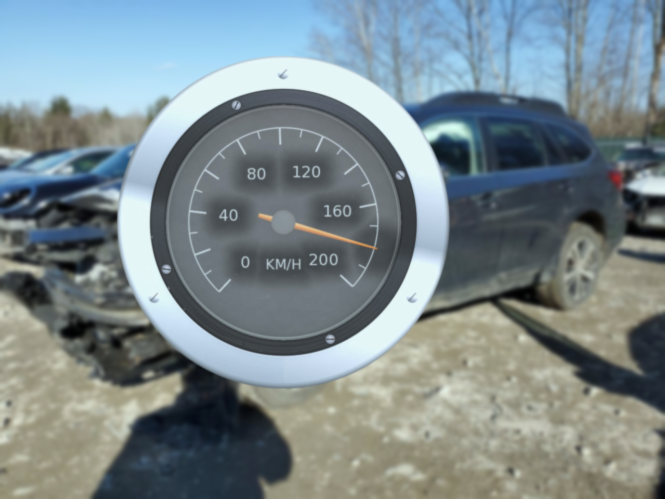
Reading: {"value": 180, "unit": "km/h"}
